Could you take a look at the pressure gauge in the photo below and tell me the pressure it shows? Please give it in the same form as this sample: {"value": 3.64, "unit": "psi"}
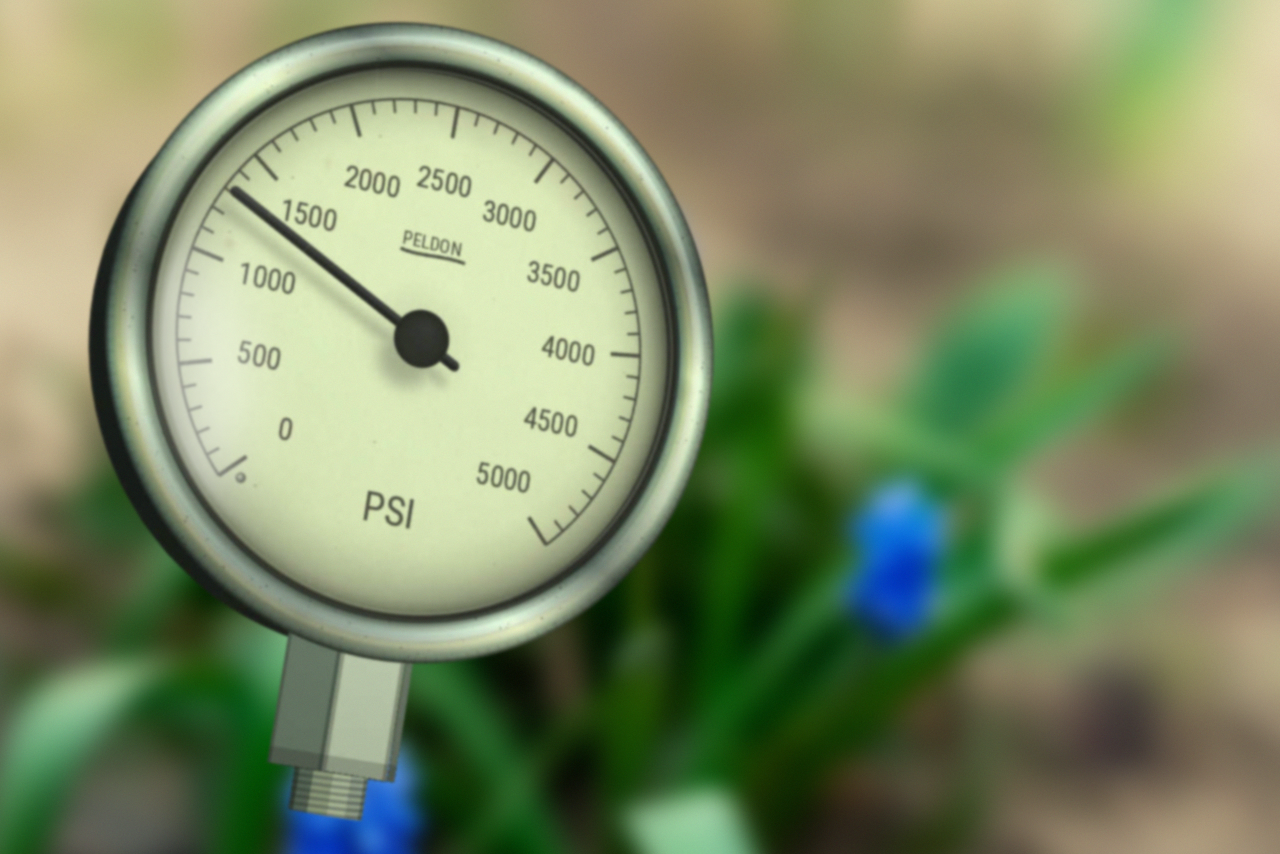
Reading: {"value": 1300, "unit": "psi"}
